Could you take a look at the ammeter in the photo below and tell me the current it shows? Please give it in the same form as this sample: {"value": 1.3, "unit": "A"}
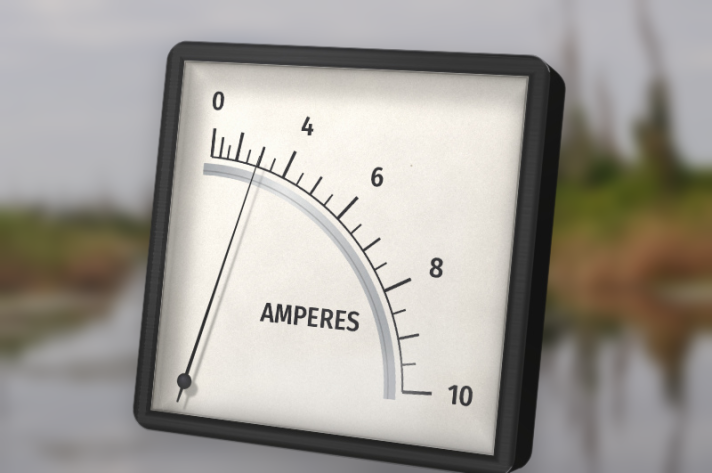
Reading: {"value": 3, "unit": "A"}
